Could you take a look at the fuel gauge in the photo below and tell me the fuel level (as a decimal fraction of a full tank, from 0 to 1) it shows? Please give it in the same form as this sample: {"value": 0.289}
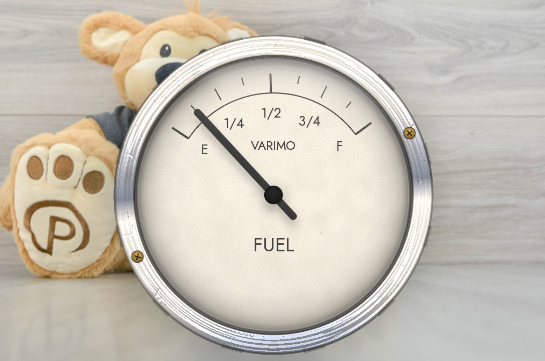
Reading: {"value": 0.125}
